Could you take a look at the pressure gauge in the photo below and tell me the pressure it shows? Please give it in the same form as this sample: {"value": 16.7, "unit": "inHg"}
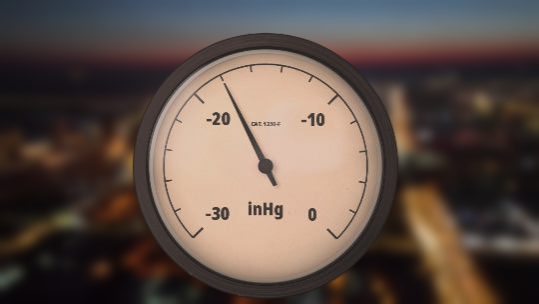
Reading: {"value": -18, "unit": "inHg"}
